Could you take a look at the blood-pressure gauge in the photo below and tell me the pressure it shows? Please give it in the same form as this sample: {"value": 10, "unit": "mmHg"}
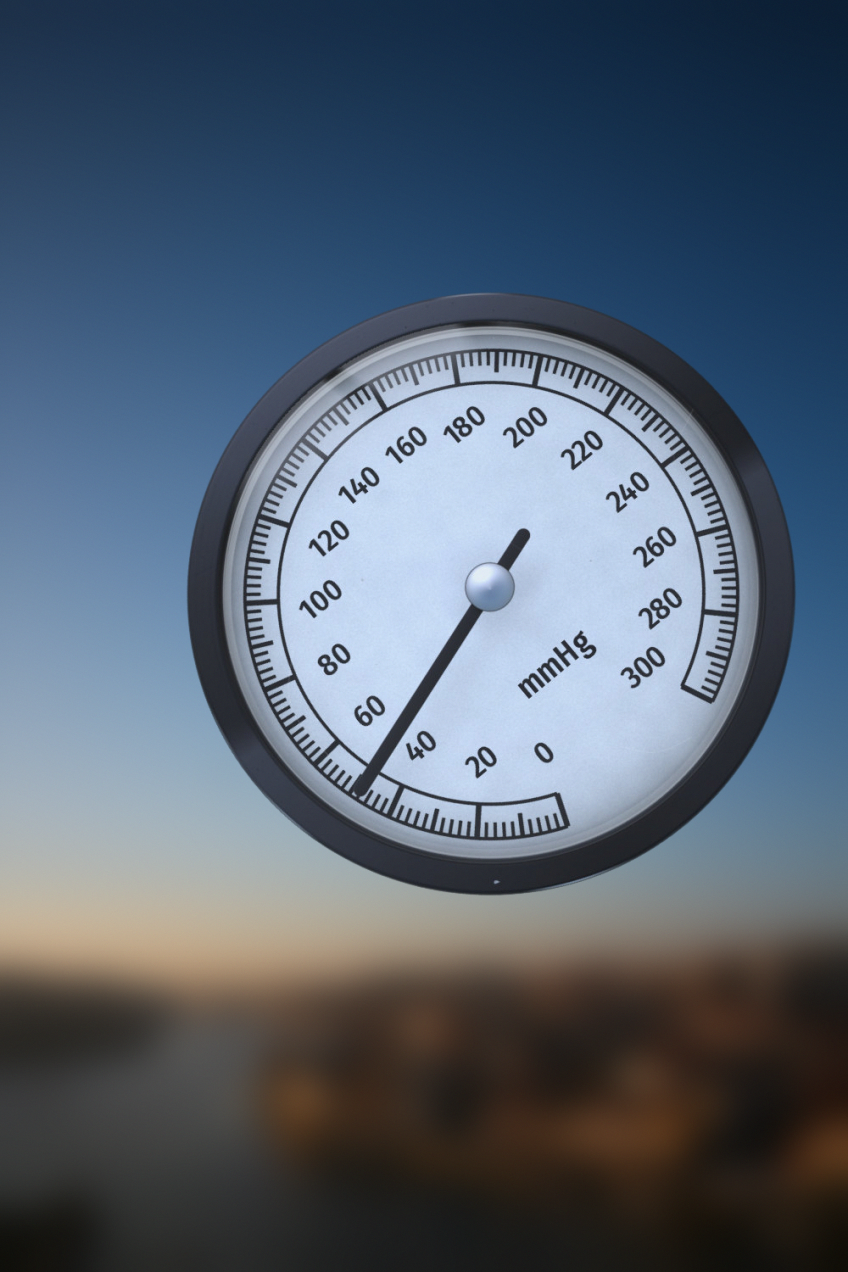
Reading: {"value": 48, "unit": "mmHg"}
